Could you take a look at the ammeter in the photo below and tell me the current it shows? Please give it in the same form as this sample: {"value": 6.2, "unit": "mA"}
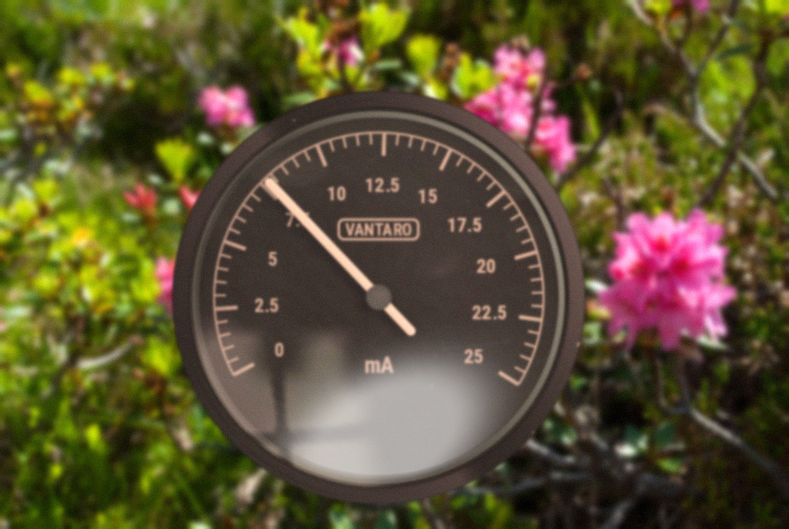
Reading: {"value": 7.75, "unit": "mA"}
